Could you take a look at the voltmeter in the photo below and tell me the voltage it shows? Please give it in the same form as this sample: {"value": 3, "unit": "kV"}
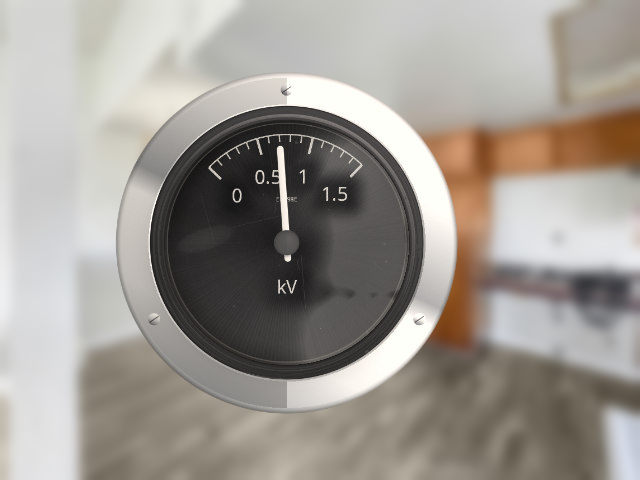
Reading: {"value": 0.7, "unit": "kV"}
